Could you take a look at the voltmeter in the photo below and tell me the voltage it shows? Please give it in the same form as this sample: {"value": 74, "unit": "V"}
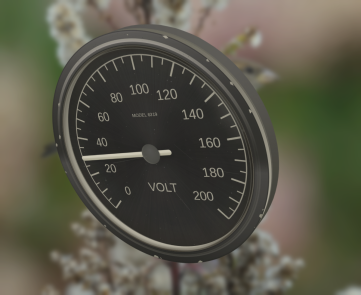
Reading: {"value": 30, "unit": "V"}
